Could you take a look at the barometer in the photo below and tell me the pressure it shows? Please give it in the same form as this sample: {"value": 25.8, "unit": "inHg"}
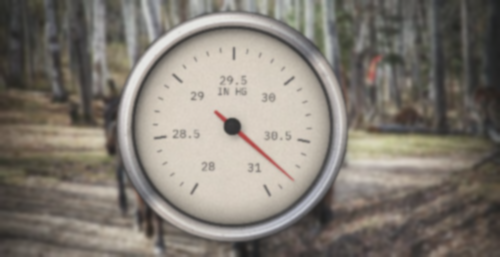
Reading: {"value": 30.8, "unit": "inHg"}
